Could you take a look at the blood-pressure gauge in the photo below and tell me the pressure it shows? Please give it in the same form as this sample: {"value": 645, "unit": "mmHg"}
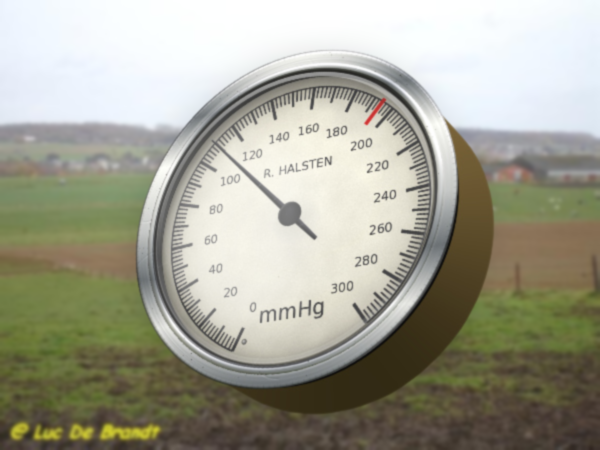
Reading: {"value": 110, "unit": "mmHg"}
